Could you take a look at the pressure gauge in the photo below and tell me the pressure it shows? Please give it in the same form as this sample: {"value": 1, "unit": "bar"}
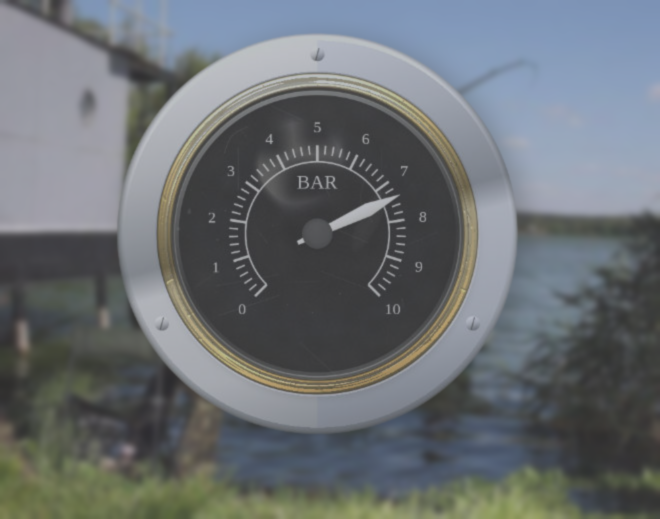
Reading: {"value": 7.4, "unit": "bar"}
